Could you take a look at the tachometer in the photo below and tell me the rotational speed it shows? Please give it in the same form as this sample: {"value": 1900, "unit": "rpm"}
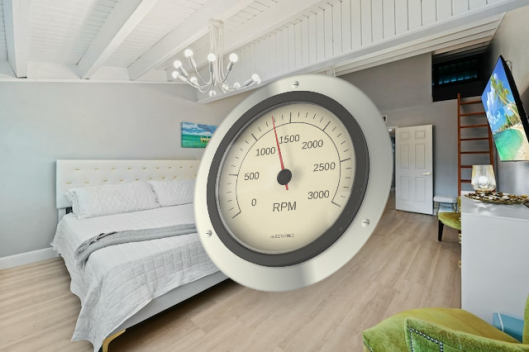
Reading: {"value": 1300, "unit": "rpm"}
